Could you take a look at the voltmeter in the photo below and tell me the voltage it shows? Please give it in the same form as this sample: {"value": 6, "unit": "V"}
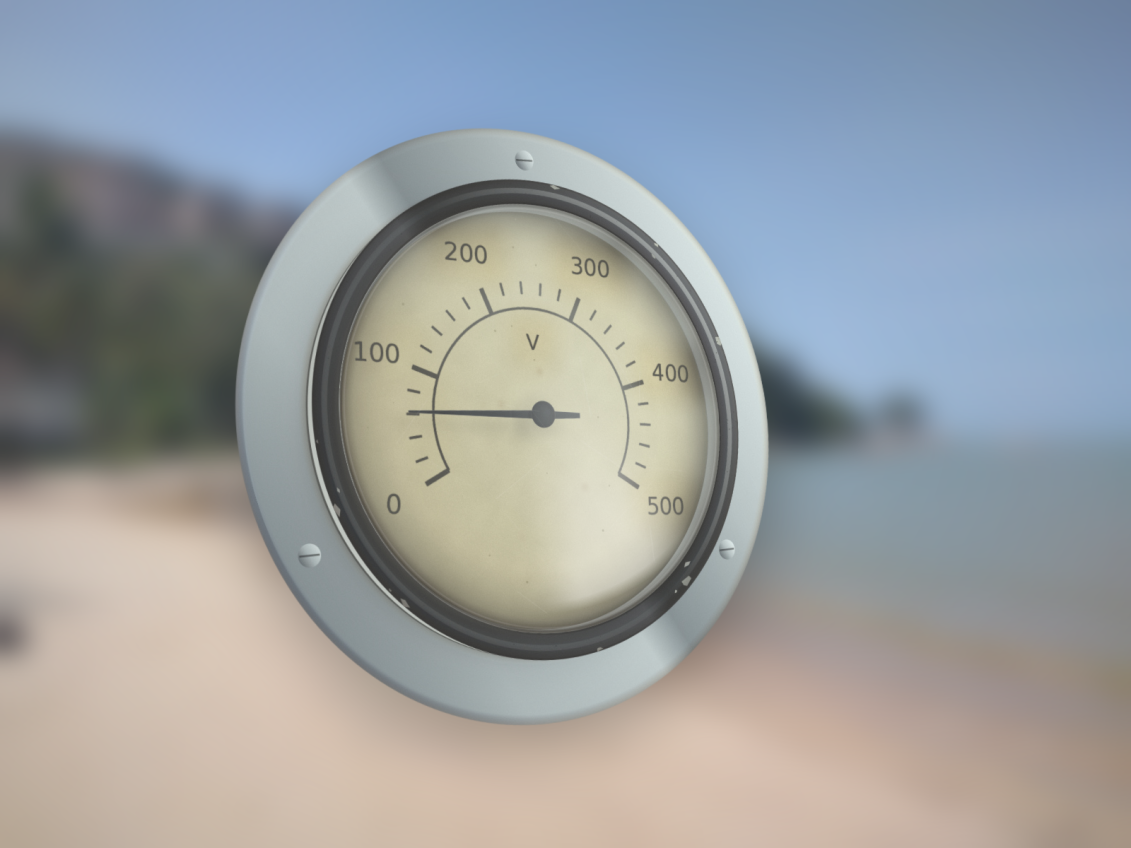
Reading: {"value": 60, "unit": "V"}
